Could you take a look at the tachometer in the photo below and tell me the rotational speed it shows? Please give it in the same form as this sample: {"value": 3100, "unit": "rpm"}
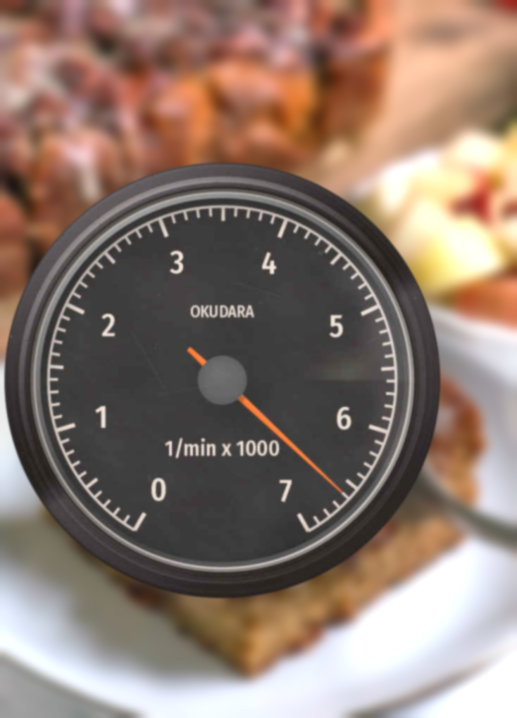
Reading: {"value": 6600, "unit": "rpm"}
